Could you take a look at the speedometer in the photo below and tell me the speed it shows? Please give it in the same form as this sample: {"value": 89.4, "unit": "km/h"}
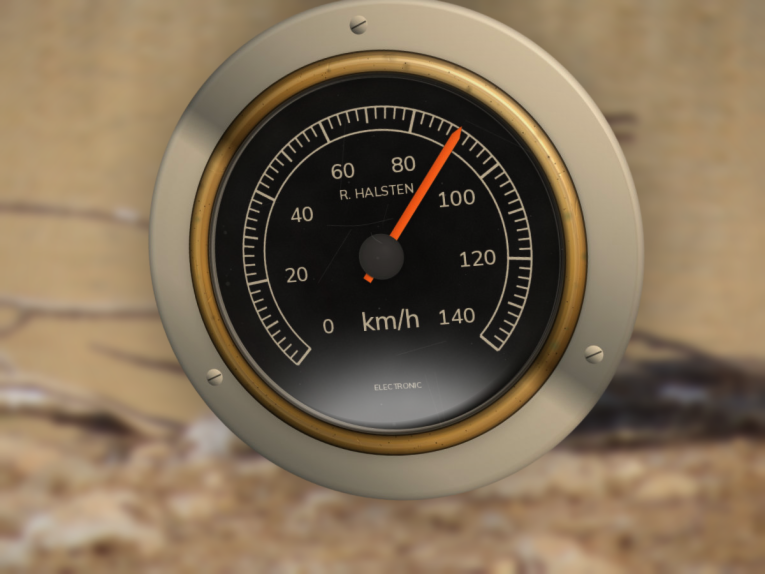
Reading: {"value": 90, "unit": "km/h"}
